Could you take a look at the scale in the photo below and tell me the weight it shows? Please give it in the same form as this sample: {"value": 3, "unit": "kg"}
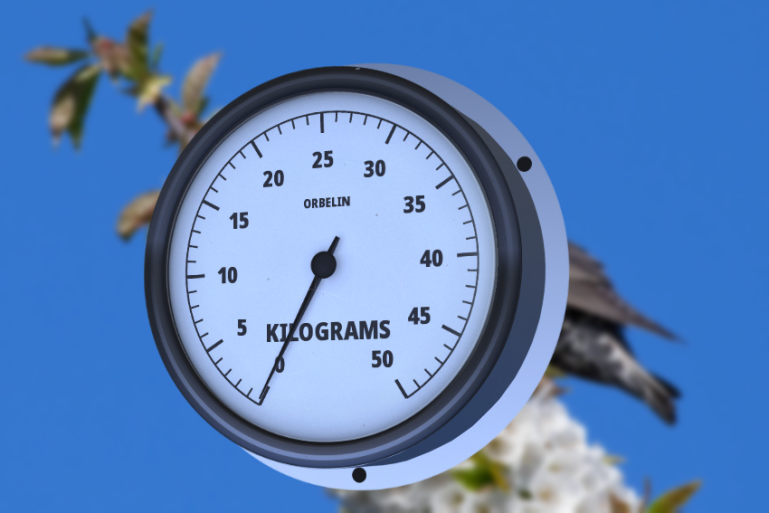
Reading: {"value": 0, "unit": "kg"}
